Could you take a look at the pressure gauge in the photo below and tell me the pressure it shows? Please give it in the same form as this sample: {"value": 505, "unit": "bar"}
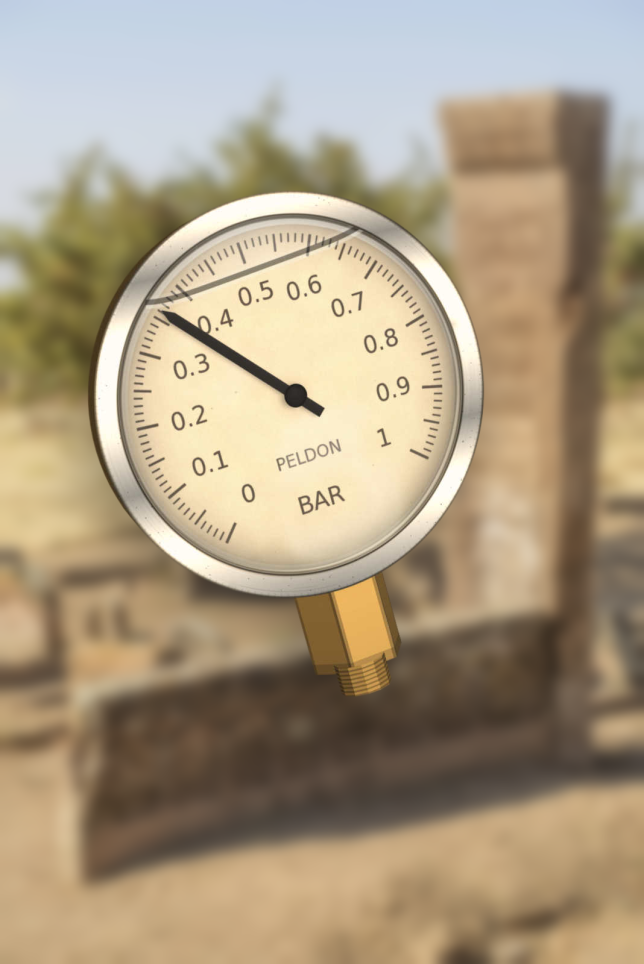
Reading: {"value": 0.36, "unit": "bar"}
